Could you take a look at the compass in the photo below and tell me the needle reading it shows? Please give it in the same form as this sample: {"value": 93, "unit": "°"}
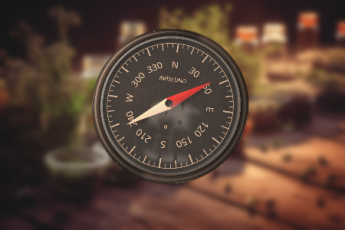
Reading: {"value": 55, "unit": "°"}
